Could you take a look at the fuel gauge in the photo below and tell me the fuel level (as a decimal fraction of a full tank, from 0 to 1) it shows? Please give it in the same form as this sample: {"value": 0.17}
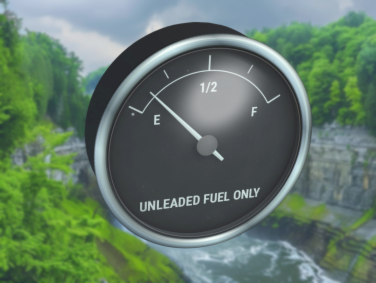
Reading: {"value": 0.125}
